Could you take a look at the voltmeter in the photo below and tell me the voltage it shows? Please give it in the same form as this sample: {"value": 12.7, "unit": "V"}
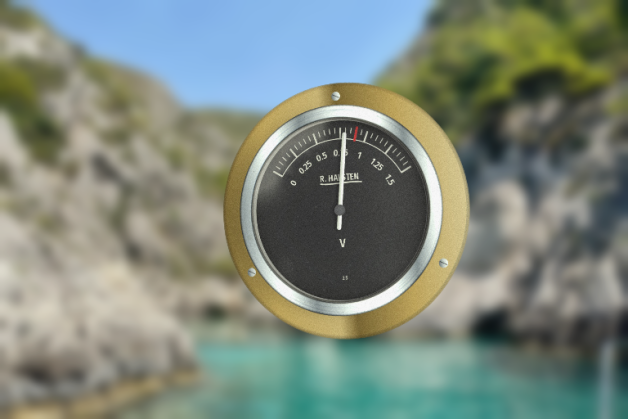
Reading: {"value": 0.8, "unit": "V"}
